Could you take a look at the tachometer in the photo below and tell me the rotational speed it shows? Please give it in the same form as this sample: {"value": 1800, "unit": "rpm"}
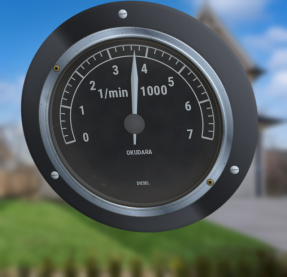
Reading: {"value": 3700, "unit": "rpm"}
